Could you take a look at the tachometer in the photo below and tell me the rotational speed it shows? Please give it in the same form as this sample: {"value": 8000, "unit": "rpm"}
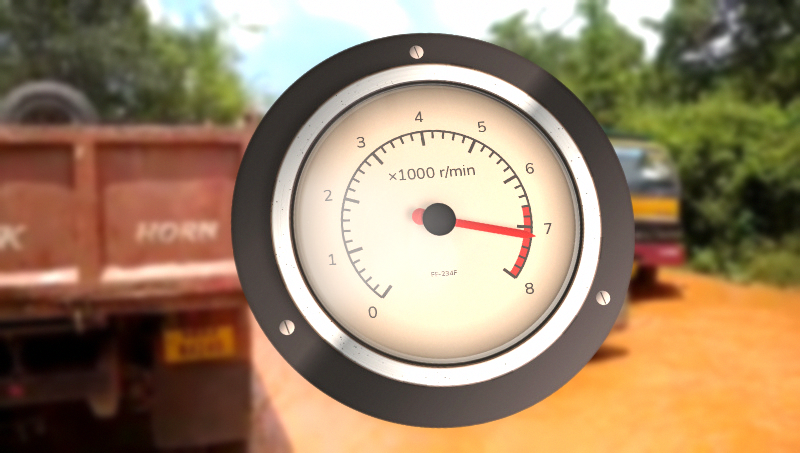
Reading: {"value": 7200, "unit": "rpm"}
